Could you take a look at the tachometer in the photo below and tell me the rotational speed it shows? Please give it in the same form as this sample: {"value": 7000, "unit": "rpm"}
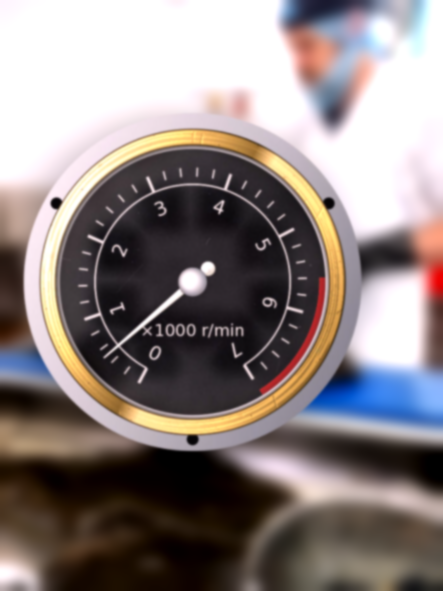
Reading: {"value": 500, "unit": "rpm"}
